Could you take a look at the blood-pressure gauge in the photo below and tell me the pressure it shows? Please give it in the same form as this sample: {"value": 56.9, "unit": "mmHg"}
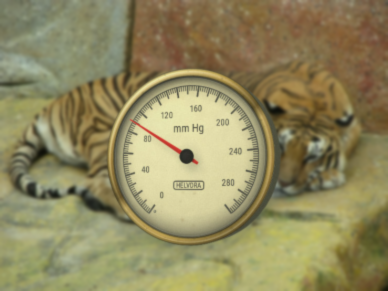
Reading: {"value": 90, "unit": "mmHg"}
